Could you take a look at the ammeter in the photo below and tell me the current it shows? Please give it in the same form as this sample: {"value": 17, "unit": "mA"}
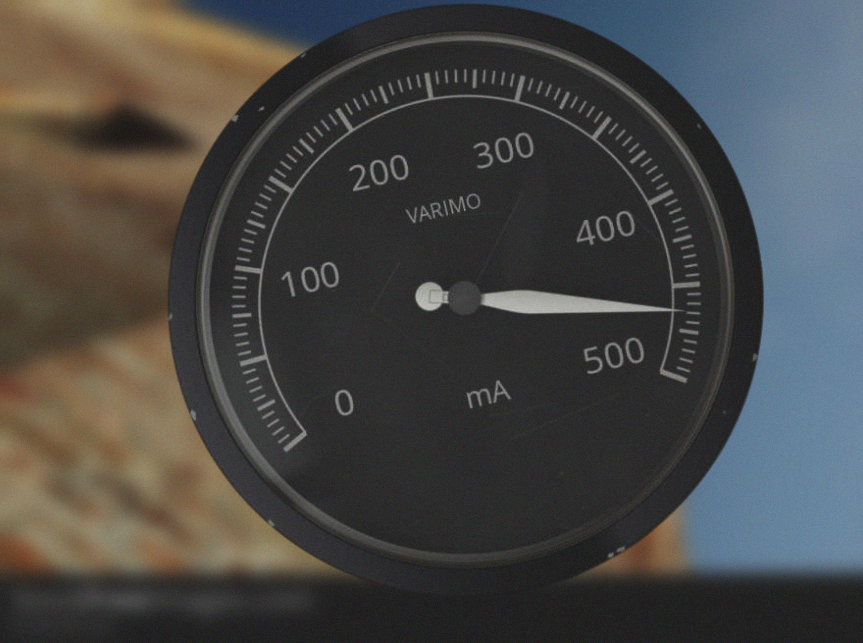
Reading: {"value": 465, "unit": "mA"}
